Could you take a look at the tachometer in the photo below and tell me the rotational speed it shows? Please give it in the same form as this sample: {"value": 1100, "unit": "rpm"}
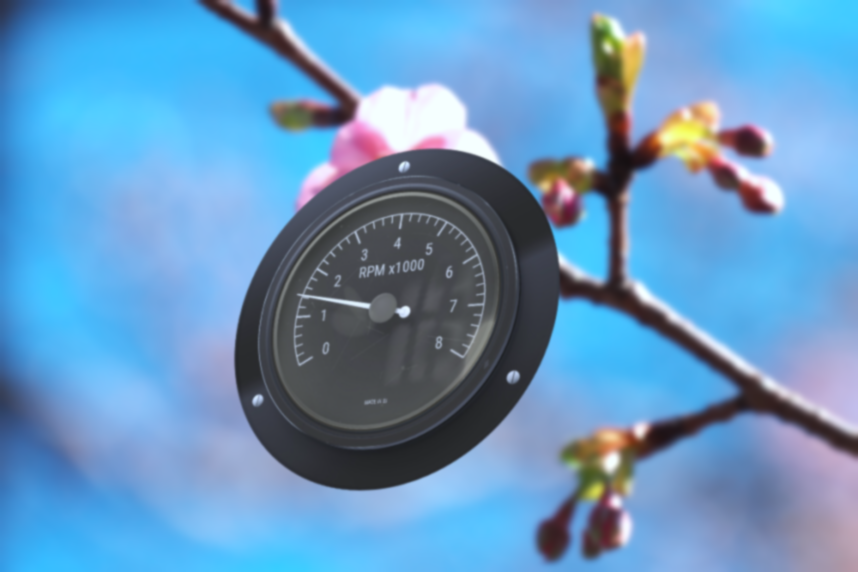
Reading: {"value": 1400, "unit": "rpm"}
